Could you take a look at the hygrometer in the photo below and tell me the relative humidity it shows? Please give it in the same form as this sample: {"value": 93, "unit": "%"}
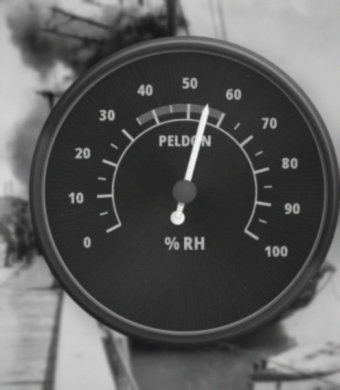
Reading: {"value": 55, "unit": "%"}
